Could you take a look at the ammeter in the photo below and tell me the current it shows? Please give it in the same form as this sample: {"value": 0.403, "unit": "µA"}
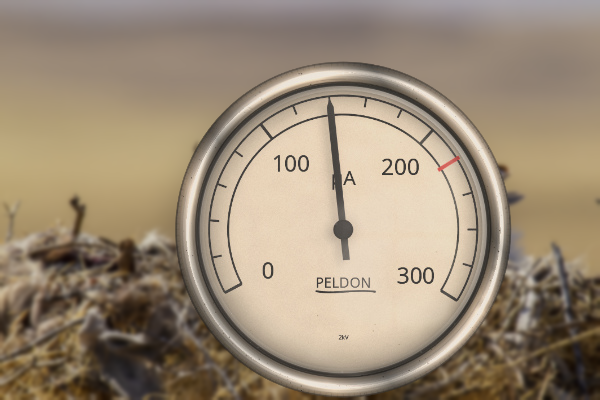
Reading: {"value": 140, "unit": "µA"}
